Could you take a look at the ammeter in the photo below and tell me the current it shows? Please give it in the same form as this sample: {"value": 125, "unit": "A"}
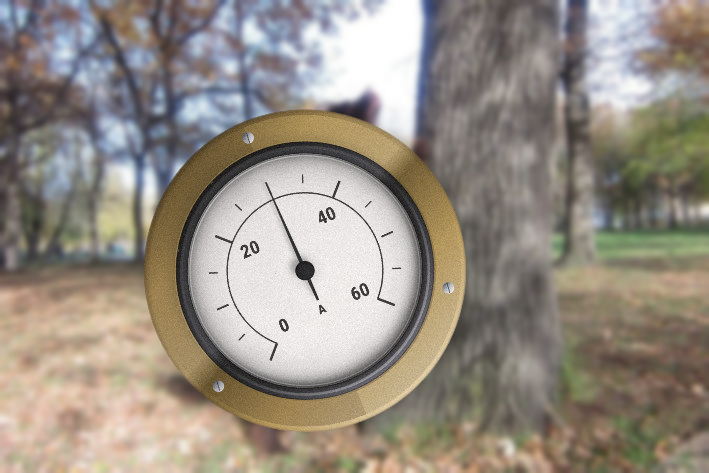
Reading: {"value": 30, "unit": "A"}
